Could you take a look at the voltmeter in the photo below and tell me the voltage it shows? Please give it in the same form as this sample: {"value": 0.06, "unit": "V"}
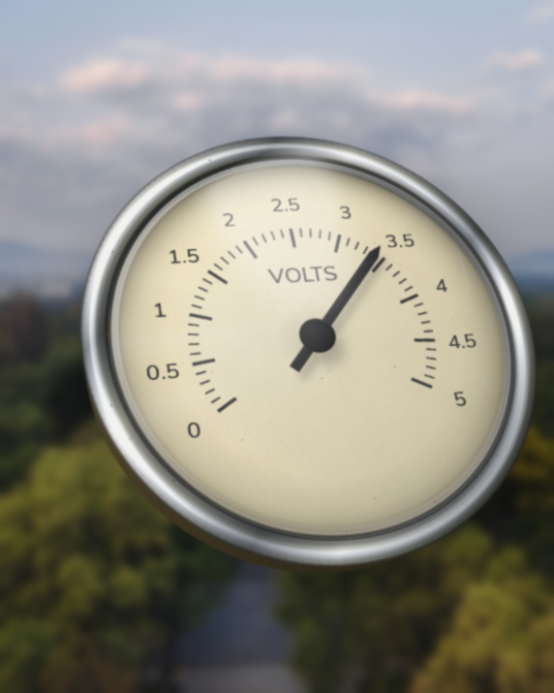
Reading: {"value": 3.4, "unit": "V"}
